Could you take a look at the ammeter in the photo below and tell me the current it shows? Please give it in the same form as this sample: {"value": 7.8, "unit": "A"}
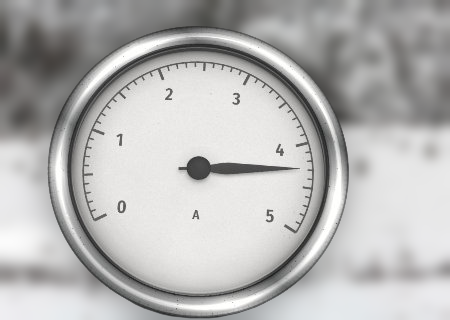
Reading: {"value": 4.3, "unit": "A"}
